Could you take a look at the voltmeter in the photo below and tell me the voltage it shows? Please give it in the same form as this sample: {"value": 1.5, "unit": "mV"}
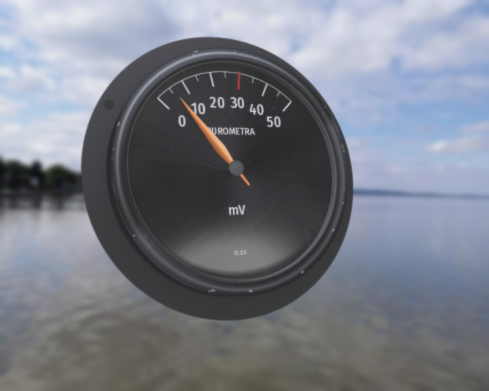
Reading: {"value": 5, "unit": "mV"}
